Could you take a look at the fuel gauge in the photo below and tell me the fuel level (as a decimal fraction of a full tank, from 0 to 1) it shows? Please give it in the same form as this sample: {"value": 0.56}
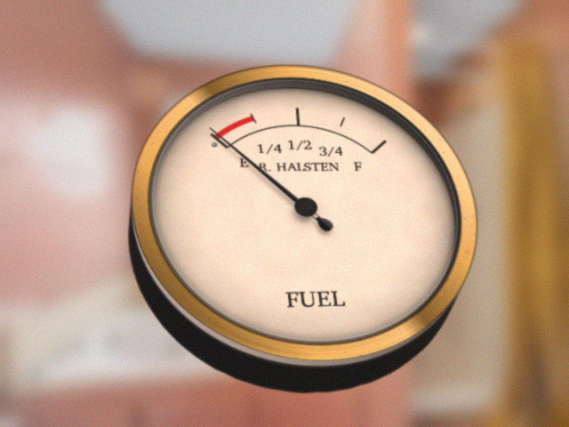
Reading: {"value": 0}
